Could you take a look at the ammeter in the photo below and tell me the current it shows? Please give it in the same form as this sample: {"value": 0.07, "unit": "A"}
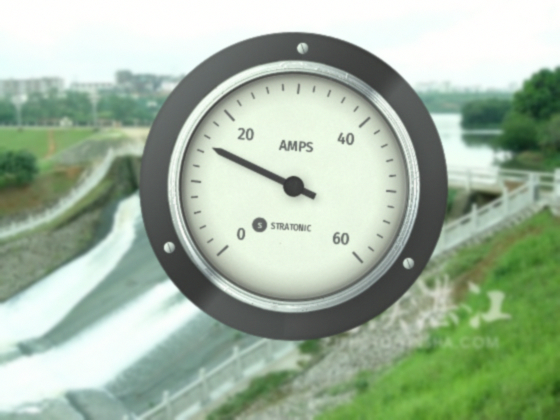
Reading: {"value": 15, "unit": "A"}
